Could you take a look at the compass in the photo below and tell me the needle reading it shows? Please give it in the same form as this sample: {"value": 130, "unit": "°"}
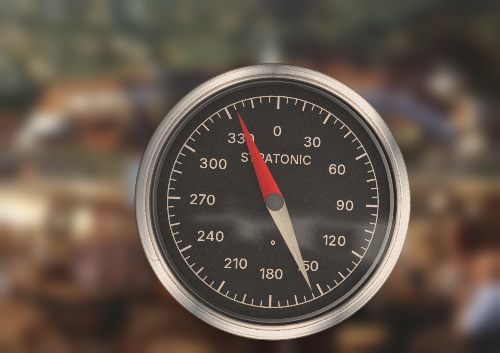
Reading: {"value": 335, "unit": "°"}
